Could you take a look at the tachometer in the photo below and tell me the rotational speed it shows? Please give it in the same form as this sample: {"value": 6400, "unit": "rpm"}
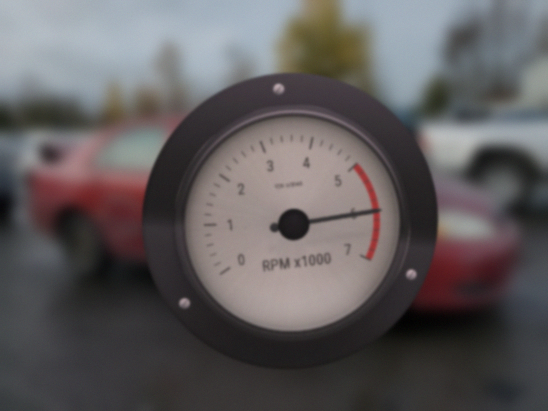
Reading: {"value": 6000, "unit": "rpm"}
